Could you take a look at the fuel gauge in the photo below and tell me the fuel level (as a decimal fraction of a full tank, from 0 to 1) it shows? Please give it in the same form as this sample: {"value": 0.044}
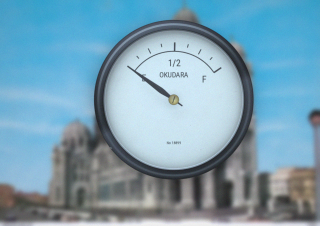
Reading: {"value": 0}
